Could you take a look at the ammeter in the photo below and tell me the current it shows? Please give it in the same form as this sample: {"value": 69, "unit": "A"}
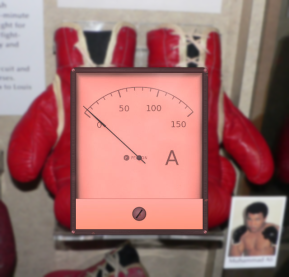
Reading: {"value": 5, "unit": "A"}
